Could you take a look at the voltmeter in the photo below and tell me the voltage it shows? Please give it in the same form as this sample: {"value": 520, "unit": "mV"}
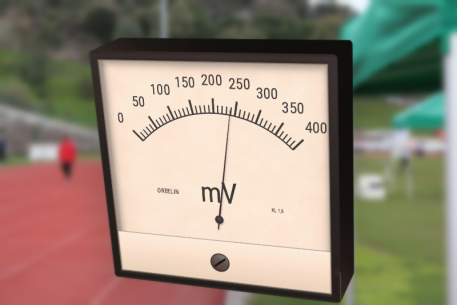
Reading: {"value": 240, "unit": "mV"}
